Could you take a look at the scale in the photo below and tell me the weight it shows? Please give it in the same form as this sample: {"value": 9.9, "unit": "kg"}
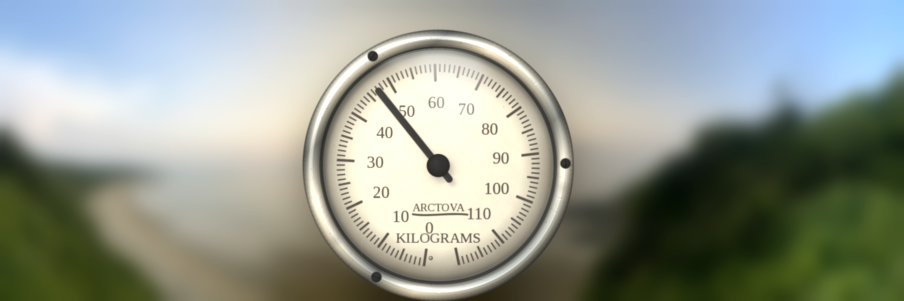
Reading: {"value": 47, "unit": "kg"}
